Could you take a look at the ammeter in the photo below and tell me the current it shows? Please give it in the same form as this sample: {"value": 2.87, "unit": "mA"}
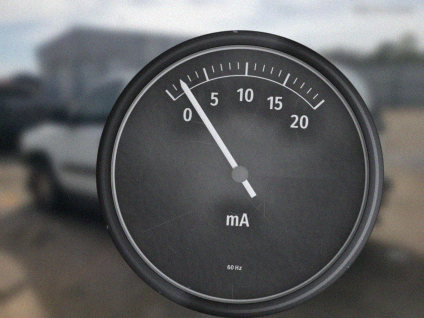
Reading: {"value": 2, "unit": "mA"}
